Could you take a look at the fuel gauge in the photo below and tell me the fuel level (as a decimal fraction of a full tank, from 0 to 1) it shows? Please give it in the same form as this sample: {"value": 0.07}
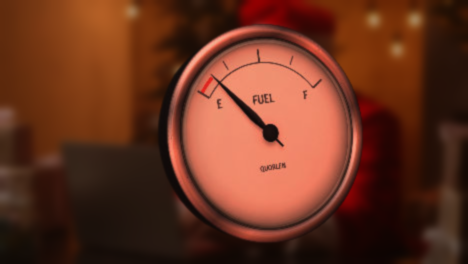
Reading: {"value": 0.125}
